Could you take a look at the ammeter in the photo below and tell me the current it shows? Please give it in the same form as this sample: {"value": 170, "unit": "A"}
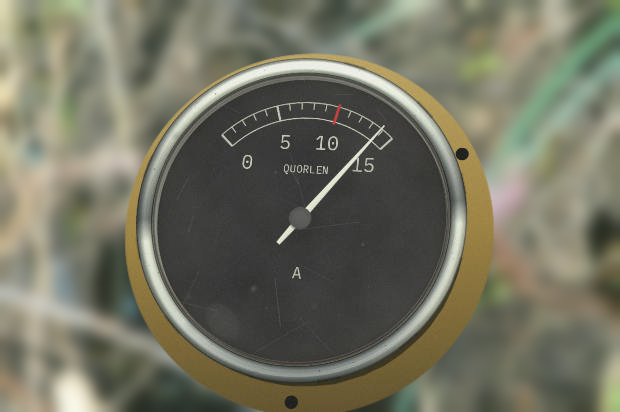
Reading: {"value": 14, "unit": "A"}
